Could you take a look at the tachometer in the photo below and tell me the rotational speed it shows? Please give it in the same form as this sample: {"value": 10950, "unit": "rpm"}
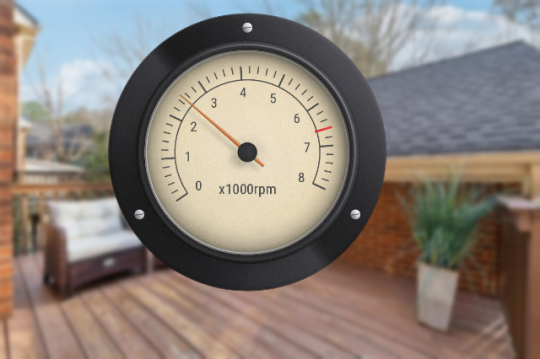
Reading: {"value": 2500, "unit": "rpm"}
